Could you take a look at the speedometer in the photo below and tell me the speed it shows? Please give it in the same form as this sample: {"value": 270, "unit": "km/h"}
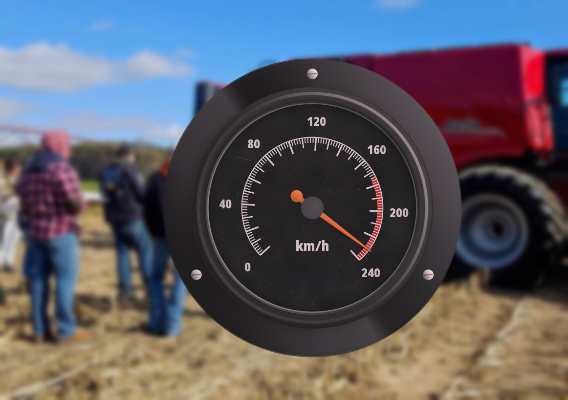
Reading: {"value": 230, "unit": "km/h"}
